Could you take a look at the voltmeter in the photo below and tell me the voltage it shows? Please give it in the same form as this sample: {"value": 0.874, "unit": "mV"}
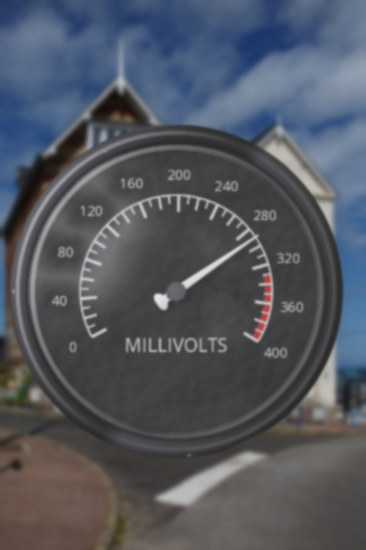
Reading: {"value": 290, "unit": "mV"}
